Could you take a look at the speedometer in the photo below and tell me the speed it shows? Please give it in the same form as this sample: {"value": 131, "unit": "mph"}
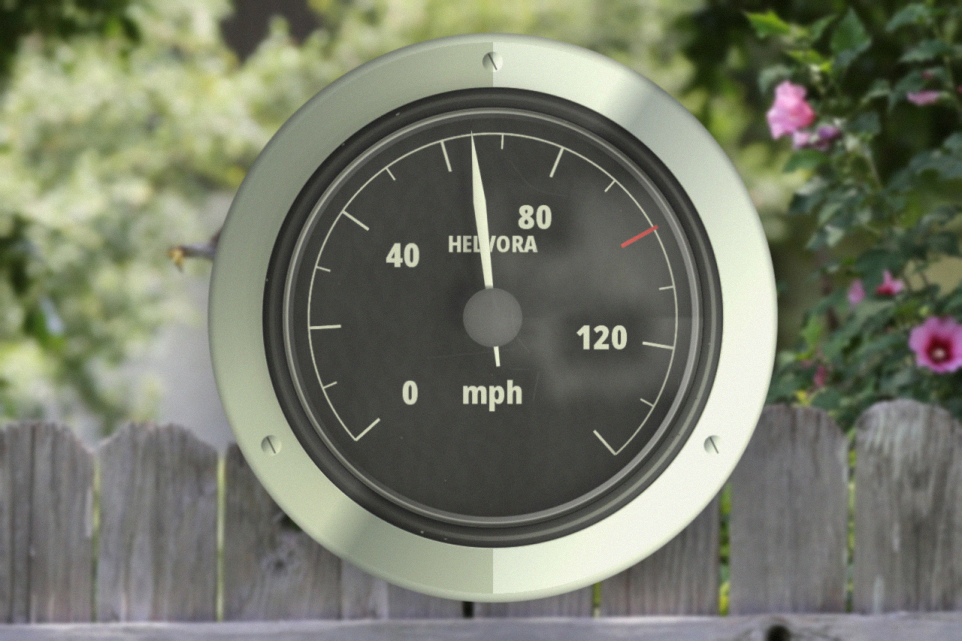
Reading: {"value": 65, "unit": "mph"}
